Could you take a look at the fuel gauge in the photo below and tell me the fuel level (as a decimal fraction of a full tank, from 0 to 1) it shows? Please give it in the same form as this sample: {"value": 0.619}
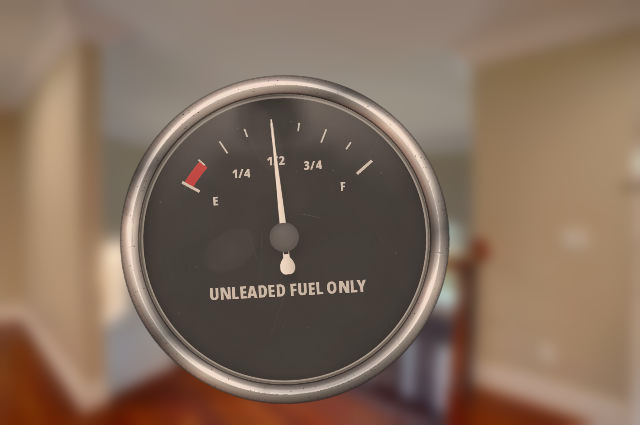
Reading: {"value": 0.5}
